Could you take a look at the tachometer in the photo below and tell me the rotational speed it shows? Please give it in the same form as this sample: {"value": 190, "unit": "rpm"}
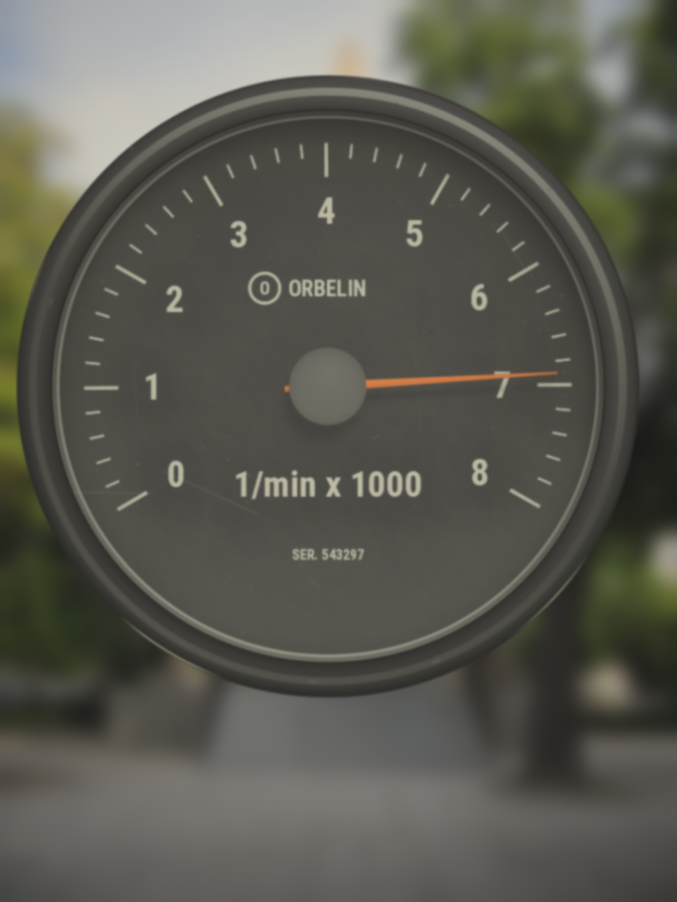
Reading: {"value": 6900, "unit": "rpm"}
